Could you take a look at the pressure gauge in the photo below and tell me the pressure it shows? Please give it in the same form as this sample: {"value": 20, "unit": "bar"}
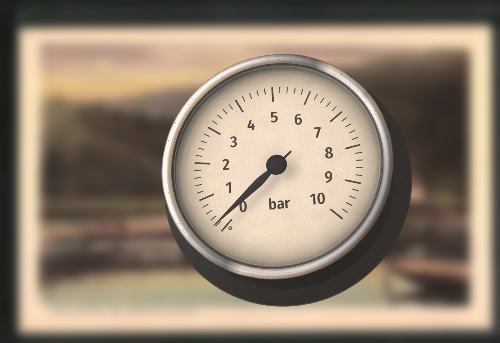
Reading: {"value": 0.2, "unit": "bar"}
